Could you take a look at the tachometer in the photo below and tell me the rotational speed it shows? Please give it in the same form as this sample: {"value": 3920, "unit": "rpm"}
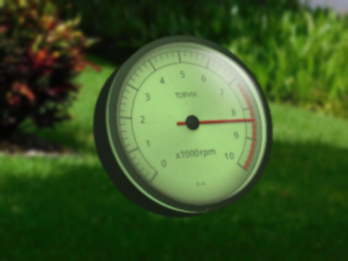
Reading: {"value": 8400, "unit": "rpm"}
